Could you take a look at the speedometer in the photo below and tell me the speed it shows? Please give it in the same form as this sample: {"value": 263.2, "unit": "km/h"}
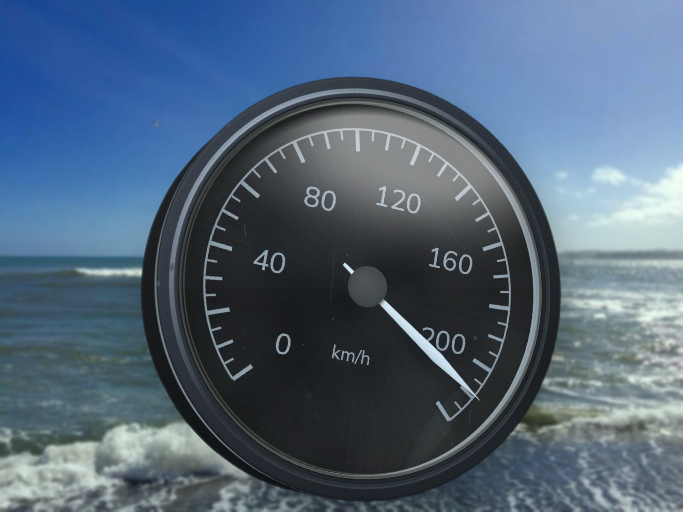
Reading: {"value": 210, "unit": "km/h"}
